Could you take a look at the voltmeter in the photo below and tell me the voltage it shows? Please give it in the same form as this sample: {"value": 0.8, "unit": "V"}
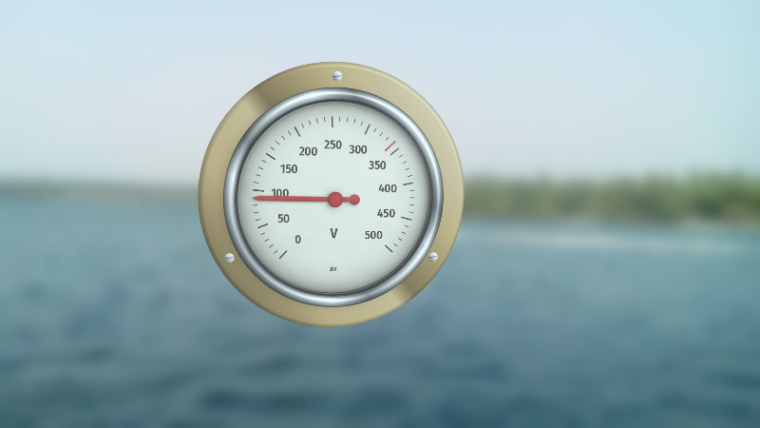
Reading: {"value": 90, "unit": "V"}
